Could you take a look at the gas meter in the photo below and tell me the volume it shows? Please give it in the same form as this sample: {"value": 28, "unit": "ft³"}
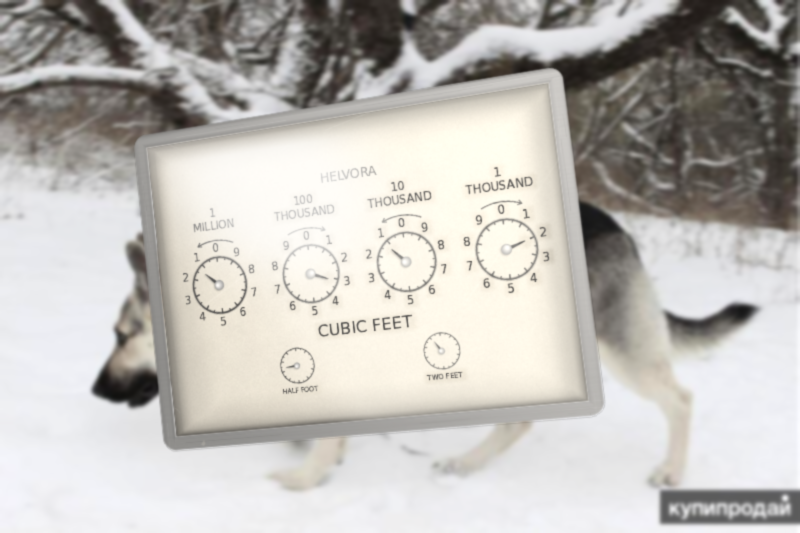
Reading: {"value": 131200, "unit": "ft³"}
